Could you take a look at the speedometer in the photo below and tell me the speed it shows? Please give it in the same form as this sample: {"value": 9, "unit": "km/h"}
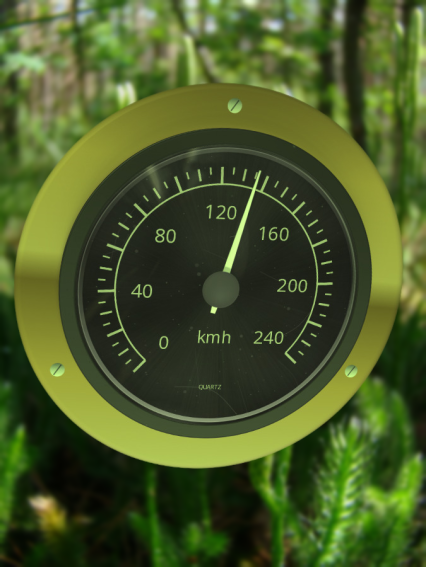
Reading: {"value": 135, "unit": "km/h"}
